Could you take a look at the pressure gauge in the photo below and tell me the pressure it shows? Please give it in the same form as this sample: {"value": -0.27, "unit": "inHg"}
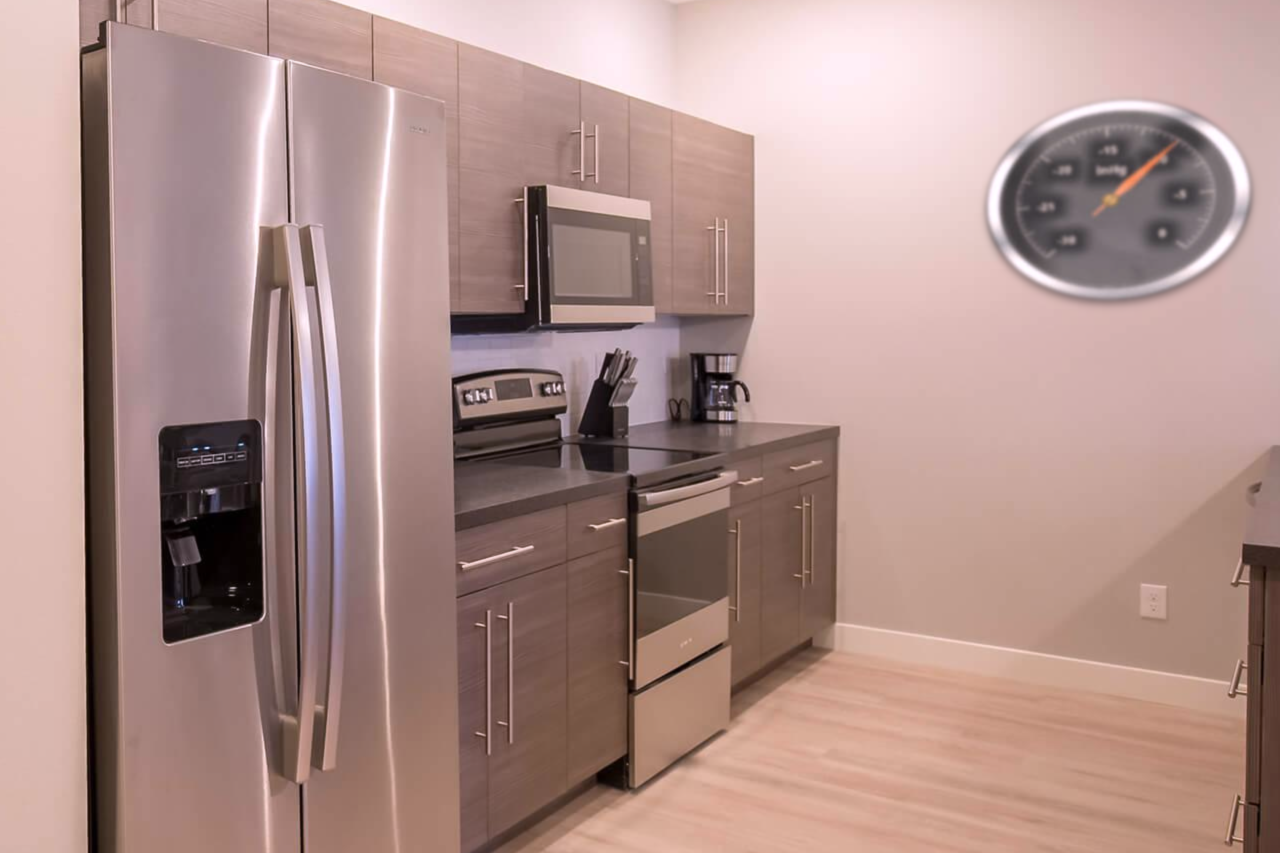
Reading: {"value": -10, "unit": "inHg"}
